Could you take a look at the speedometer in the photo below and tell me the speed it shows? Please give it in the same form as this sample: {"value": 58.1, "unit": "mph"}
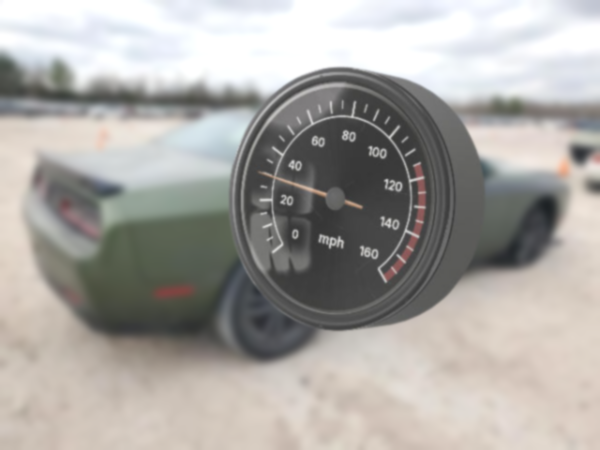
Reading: {"value": 30, "unit": "mph"}
